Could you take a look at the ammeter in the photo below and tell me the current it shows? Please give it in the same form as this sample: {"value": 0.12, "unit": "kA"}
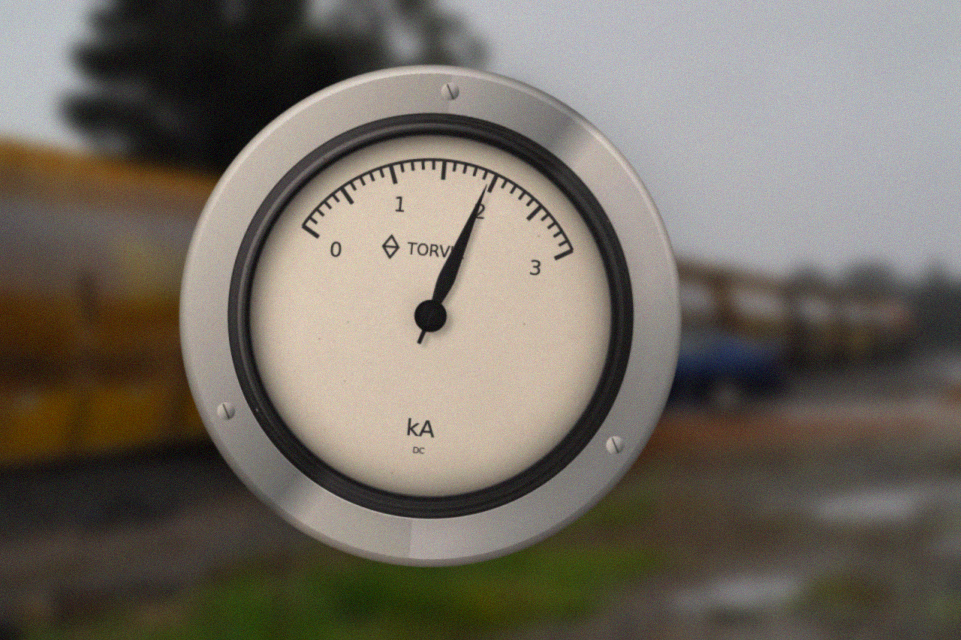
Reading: {"value": 1.95, "unit": "kA"}
